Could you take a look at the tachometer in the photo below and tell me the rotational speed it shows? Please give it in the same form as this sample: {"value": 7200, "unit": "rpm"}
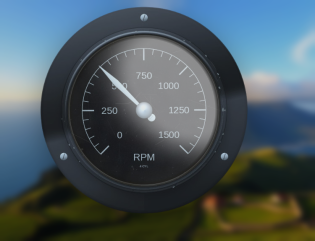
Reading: {"value": 500, "unit": "rpm"}
